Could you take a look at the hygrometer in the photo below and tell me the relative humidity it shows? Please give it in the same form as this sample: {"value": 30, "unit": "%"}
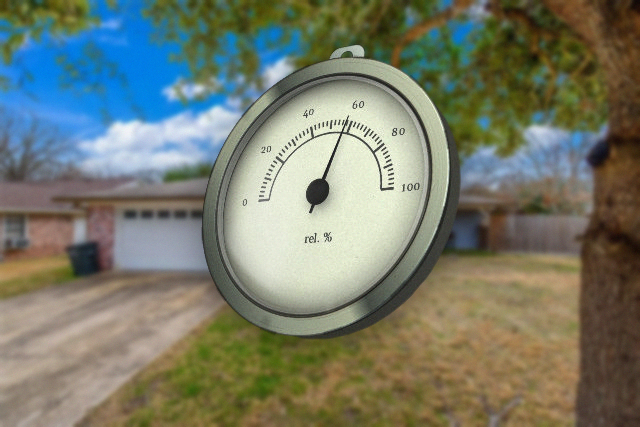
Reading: {"value": 60, "unit": "%"}
